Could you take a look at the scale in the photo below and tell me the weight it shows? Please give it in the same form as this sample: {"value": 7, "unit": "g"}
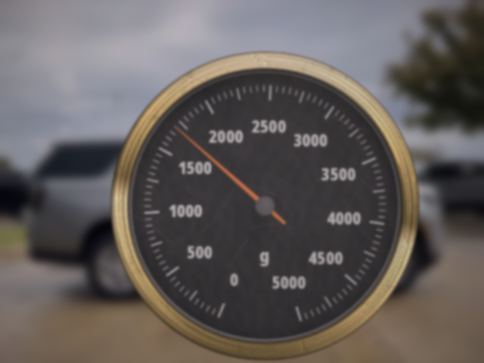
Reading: {"value": 1700, "unit": "g"}
